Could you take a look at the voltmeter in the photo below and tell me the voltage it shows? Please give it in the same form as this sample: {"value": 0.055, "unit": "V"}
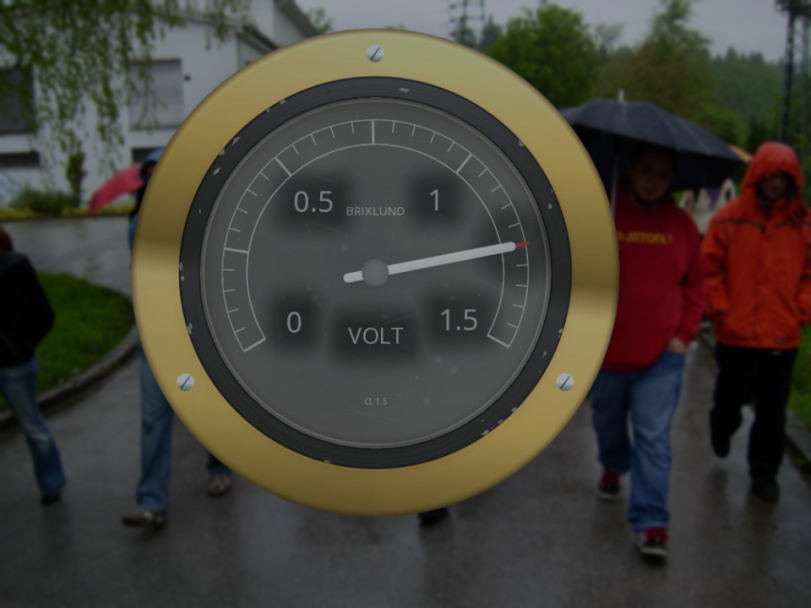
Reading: {"value": 1.25, "unit": "V"}
